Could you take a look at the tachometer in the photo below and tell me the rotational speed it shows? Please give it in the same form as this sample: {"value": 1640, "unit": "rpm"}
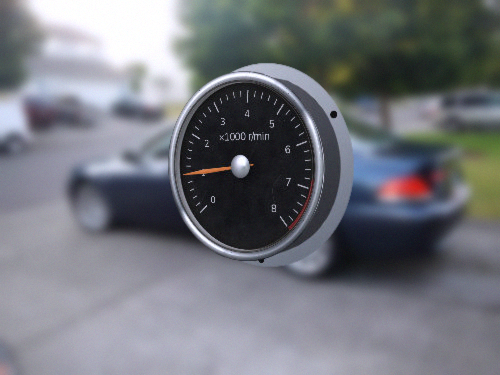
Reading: {"value": 1000, "unit": "rpm"}
